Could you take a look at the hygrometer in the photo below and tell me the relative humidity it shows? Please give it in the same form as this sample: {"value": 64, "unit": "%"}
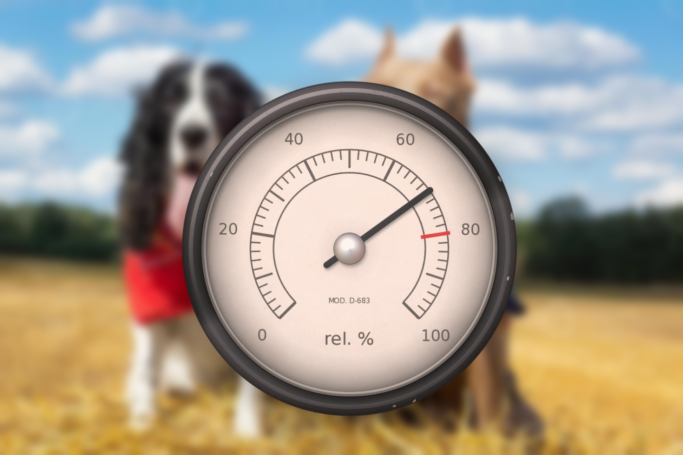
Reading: {"value": 70, "unit": "%"}
